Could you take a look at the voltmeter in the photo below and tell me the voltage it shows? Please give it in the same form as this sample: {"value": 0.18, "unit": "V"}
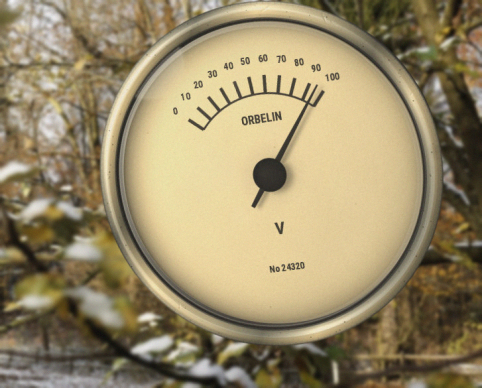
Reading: {"value": 95, "unit": "V"}
